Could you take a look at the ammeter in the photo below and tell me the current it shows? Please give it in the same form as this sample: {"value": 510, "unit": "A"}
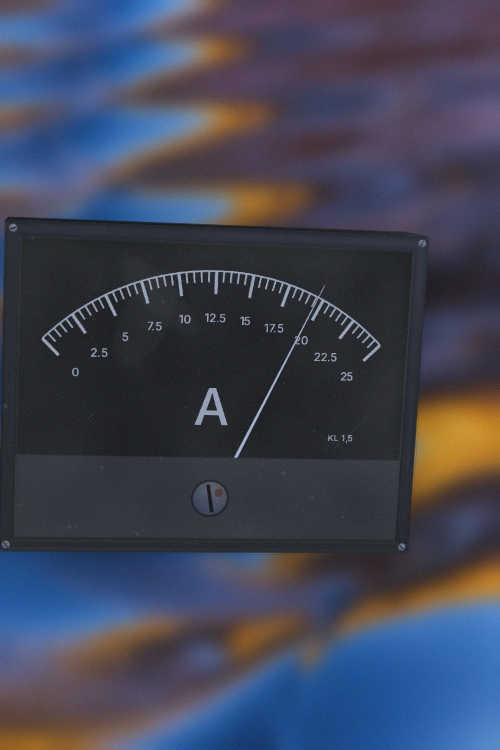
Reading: {"value": 19.5, "unit": "A"}
